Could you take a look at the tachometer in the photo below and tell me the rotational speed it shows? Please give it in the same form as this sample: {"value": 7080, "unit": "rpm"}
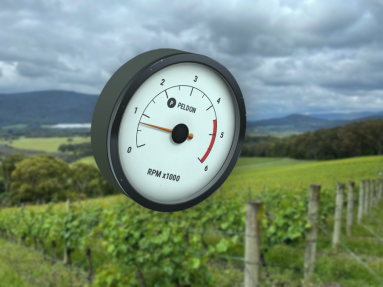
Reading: {"value": 750, "unit": "rpm"}
